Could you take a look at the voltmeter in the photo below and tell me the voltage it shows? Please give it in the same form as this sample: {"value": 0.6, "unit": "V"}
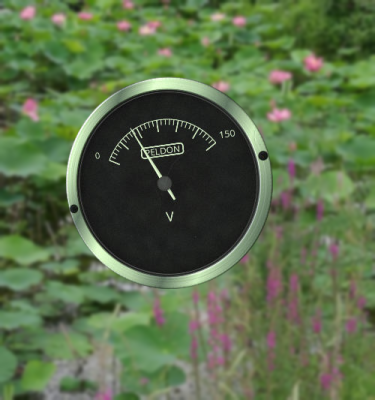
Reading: {"value": 45, "unit": "V"}
